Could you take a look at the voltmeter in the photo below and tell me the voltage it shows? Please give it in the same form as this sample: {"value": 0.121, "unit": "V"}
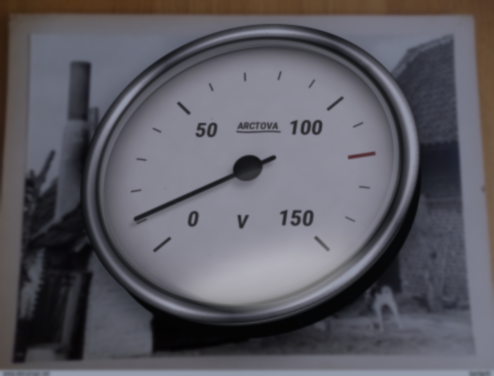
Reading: {"value": 10, "unit": "V"}
